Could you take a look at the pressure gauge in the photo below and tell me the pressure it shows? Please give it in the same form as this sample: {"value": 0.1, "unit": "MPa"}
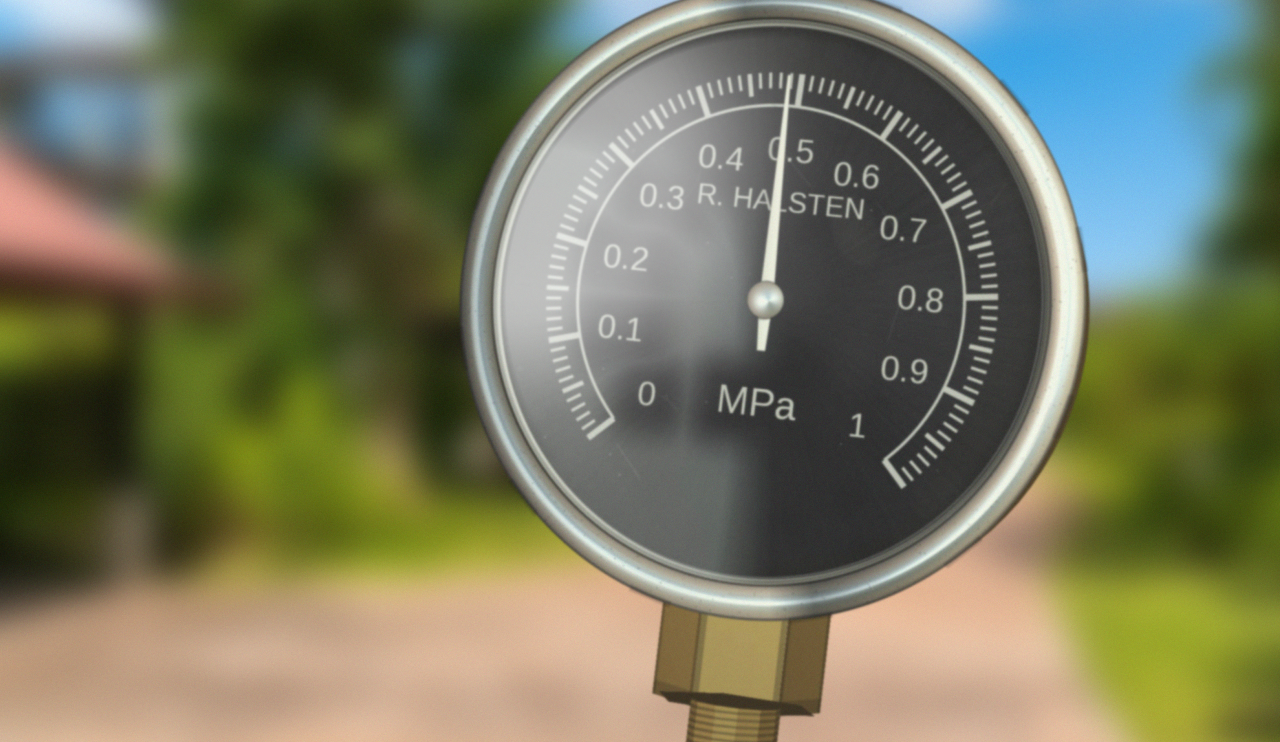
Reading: {"value": 0.49, "unit": "MPa"}
